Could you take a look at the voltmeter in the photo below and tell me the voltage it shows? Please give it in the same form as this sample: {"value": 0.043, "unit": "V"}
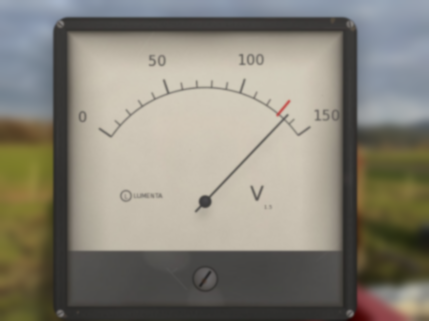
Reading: {"value": 135, "unit": "V"}
